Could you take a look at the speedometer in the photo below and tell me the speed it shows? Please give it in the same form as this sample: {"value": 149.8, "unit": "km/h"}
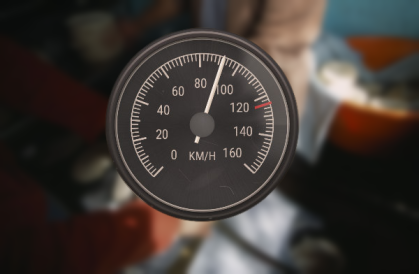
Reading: {"value": 92, "unit": "km/h"}
